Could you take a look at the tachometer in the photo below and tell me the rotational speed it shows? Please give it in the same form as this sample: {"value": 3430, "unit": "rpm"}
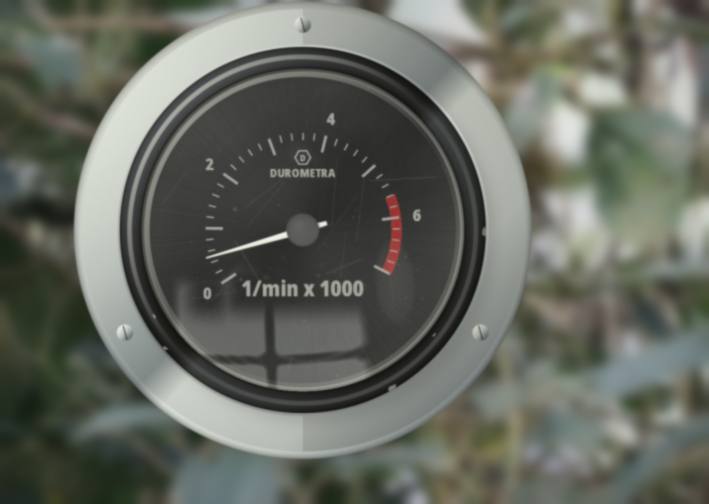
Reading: {"value": 500, "unit": "rpm"}
